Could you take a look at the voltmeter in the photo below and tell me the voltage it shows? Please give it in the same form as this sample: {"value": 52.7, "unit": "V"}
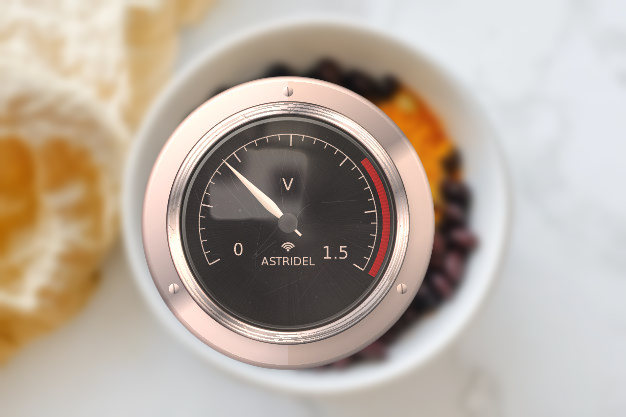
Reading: {"value": 0.45, "unit": "V"}
